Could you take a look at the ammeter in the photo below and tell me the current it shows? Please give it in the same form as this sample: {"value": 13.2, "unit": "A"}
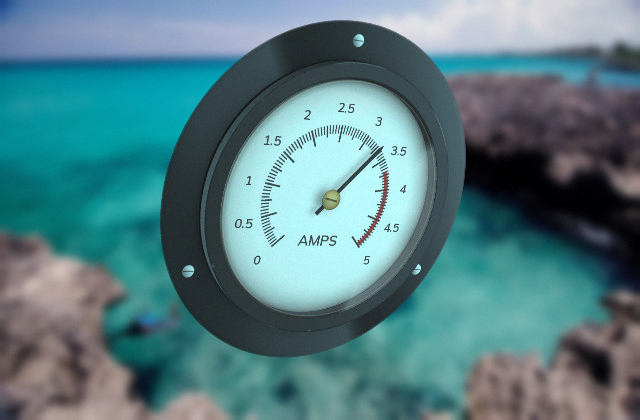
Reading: {"value": 3.25, "unit": "A"}
